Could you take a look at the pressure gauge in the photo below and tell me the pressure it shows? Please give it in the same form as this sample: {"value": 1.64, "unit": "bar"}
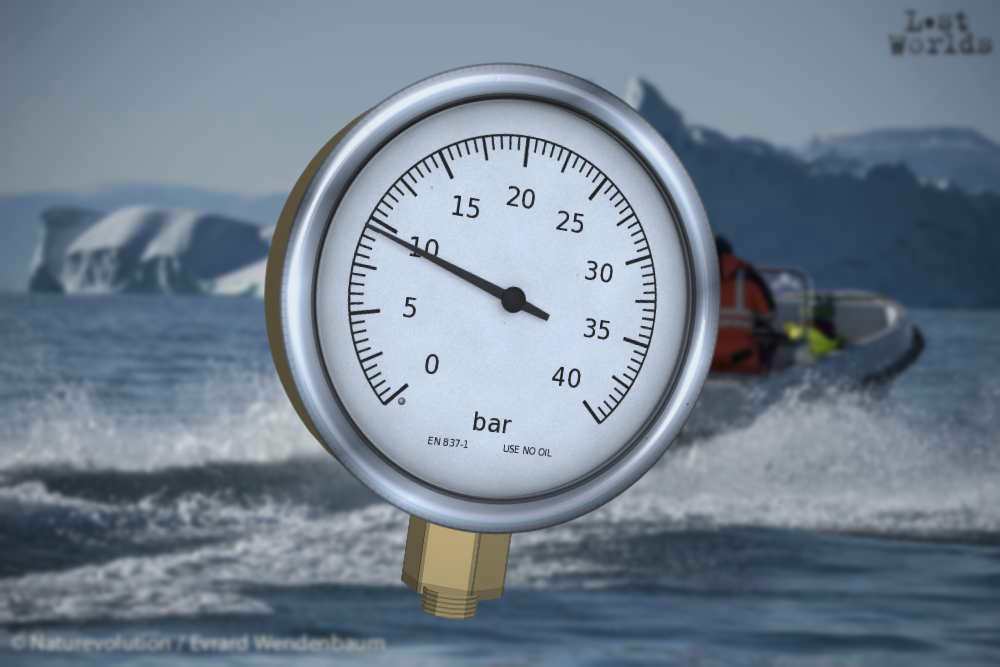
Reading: {"value": 9.5, "unit": "bar"}
